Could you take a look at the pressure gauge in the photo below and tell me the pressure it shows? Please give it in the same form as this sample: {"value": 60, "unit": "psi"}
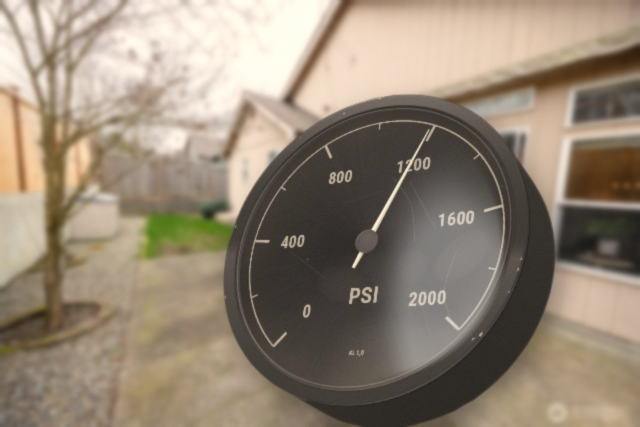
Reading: {"value": 1200, "unit": "psi"}
